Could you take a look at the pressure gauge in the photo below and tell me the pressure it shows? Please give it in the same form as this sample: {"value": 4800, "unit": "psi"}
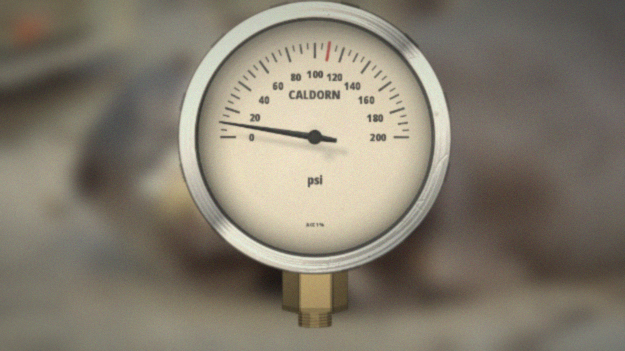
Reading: {"value": 10, "unit": "psi"}
